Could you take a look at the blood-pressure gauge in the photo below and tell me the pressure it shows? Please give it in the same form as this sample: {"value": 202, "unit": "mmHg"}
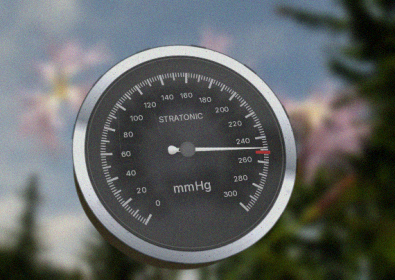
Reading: {"value": 250, "unit": "mmHg"}
